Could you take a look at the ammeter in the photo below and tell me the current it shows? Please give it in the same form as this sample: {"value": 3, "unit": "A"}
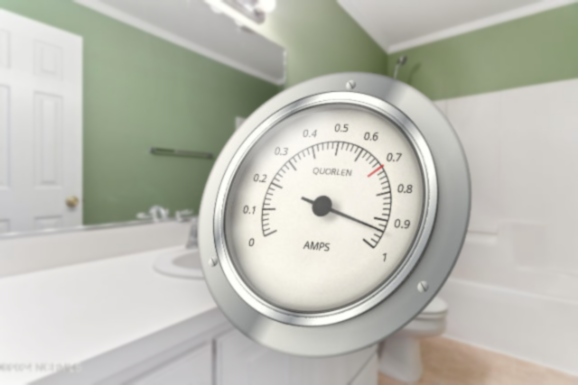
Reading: {"value": 0.94, "unit": "A"}
